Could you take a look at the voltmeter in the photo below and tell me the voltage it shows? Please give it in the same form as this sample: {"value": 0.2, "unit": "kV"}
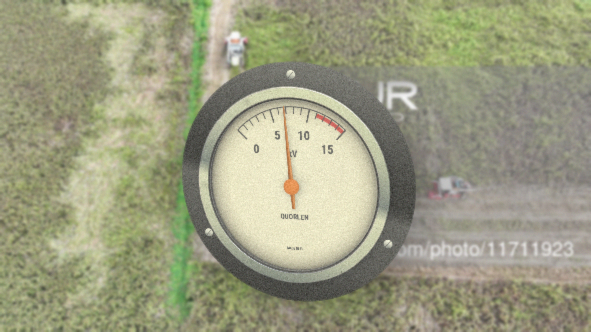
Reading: {"value": 7, "unit": "kV"}
